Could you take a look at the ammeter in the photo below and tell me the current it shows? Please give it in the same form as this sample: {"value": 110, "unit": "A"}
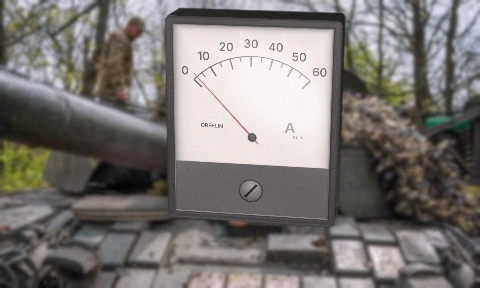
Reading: {"value": 2.5, "unit": "A"}
